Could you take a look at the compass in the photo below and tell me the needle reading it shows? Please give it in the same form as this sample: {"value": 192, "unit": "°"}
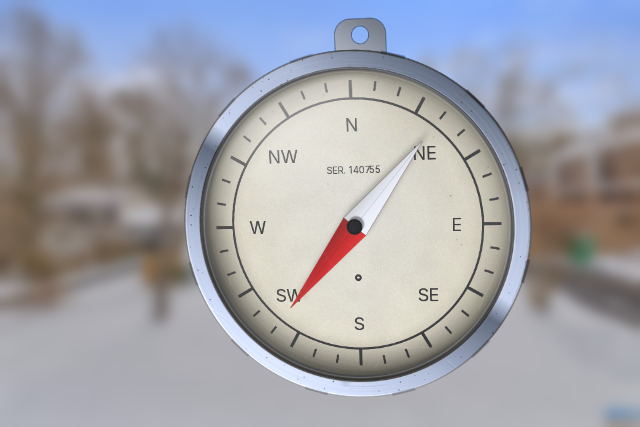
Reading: {"value": 220, "unit": "°"}
